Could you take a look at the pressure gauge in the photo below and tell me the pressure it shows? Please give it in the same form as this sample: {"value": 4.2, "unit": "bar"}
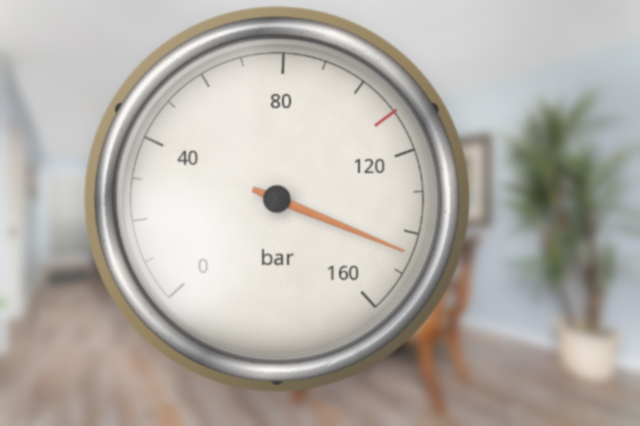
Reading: {"value": 145, "unit": "bar"}
